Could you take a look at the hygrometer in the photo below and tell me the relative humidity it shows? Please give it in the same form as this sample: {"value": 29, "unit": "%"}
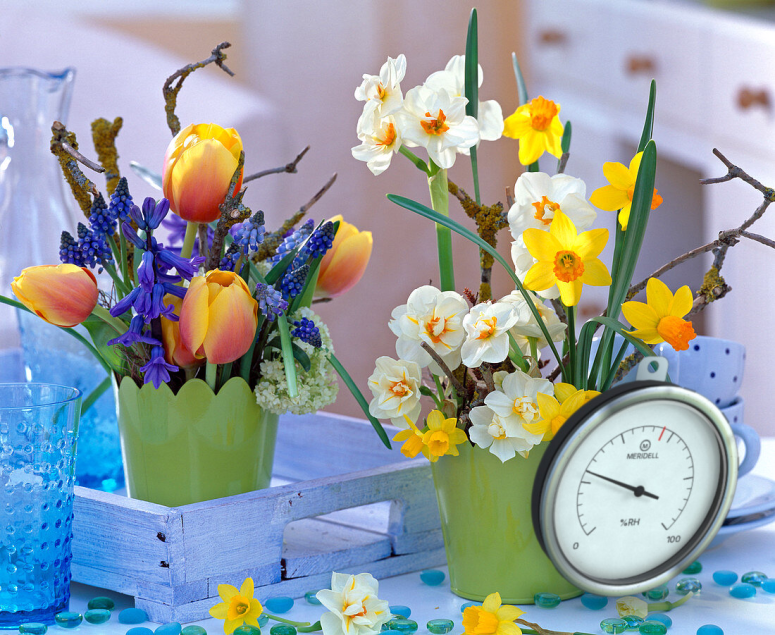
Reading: {"value": 24, "unit": "%"}
